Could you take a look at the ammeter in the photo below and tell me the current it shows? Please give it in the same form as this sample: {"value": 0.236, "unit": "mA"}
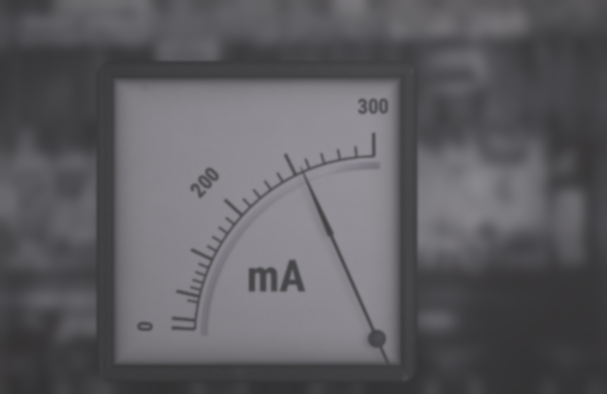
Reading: {"value": 255, "unit": "mA"}
